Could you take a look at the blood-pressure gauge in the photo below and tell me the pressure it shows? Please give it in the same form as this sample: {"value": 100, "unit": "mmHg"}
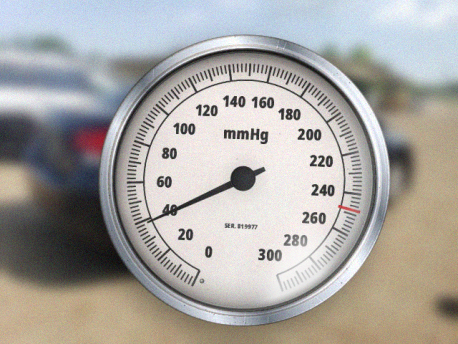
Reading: {"value": 38, "unit": "mmHg"}
